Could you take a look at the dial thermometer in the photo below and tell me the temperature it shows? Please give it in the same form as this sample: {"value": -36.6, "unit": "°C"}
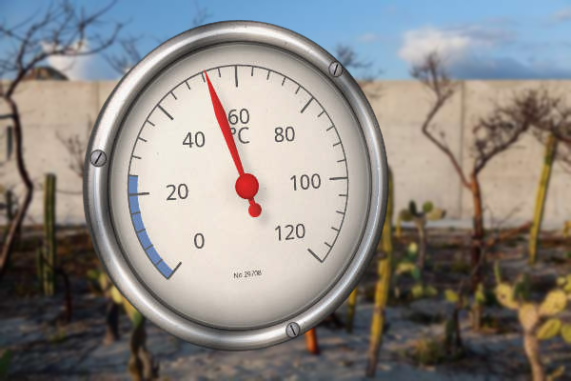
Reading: {"value": 52, "unit": "°C"}
